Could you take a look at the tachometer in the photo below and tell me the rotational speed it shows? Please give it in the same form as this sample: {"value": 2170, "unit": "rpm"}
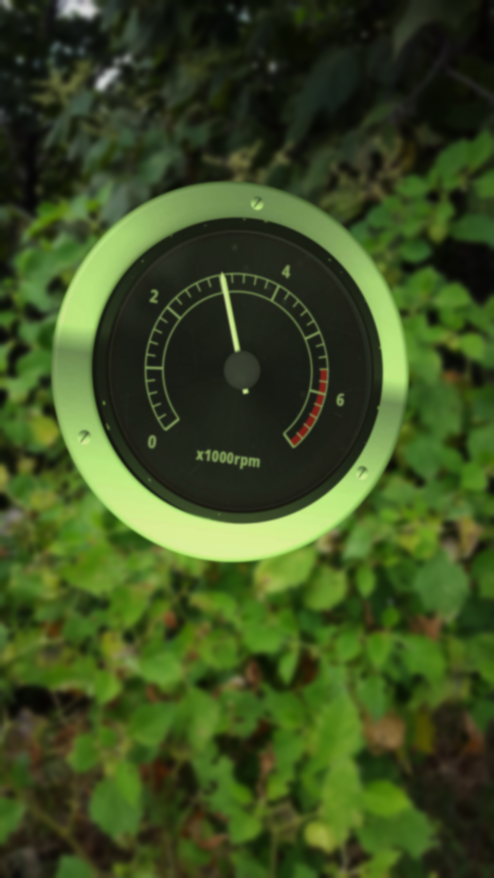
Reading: {"value": 3000, "unit": "rpm"}
